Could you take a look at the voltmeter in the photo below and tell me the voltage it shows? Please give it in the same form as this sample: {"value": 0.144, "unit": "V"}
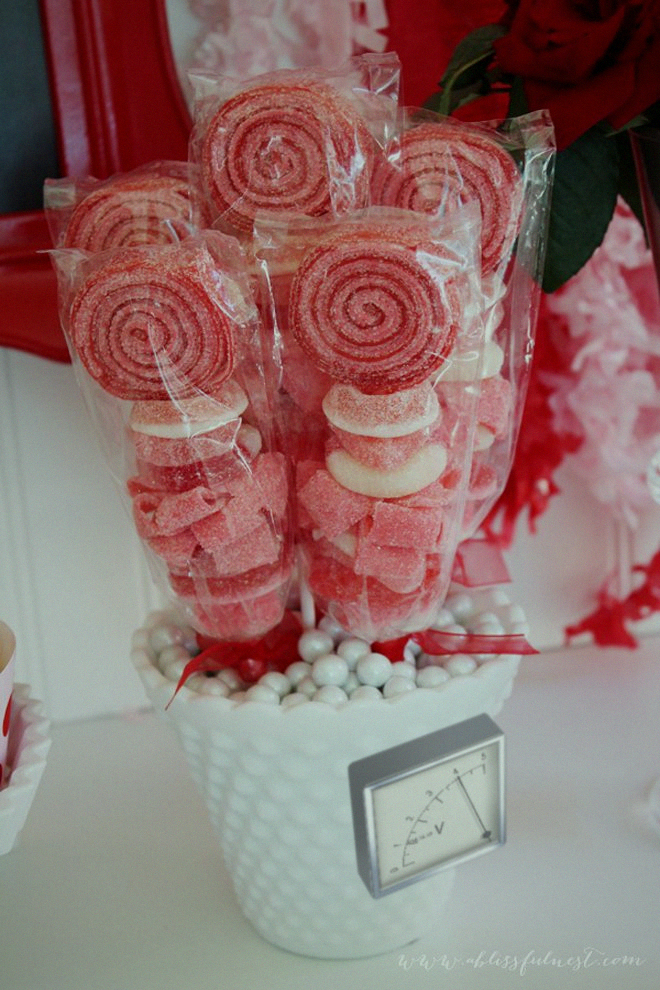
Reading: {"value": 4, "unit": "V"}
